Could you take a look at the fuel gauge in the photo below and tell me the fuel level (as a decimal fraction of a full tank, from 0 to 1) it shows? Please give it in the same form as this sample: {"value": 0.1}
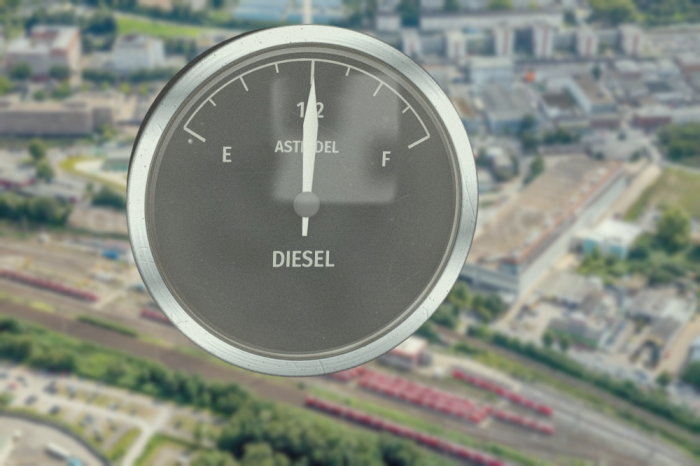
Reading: {"value": 0.5}
